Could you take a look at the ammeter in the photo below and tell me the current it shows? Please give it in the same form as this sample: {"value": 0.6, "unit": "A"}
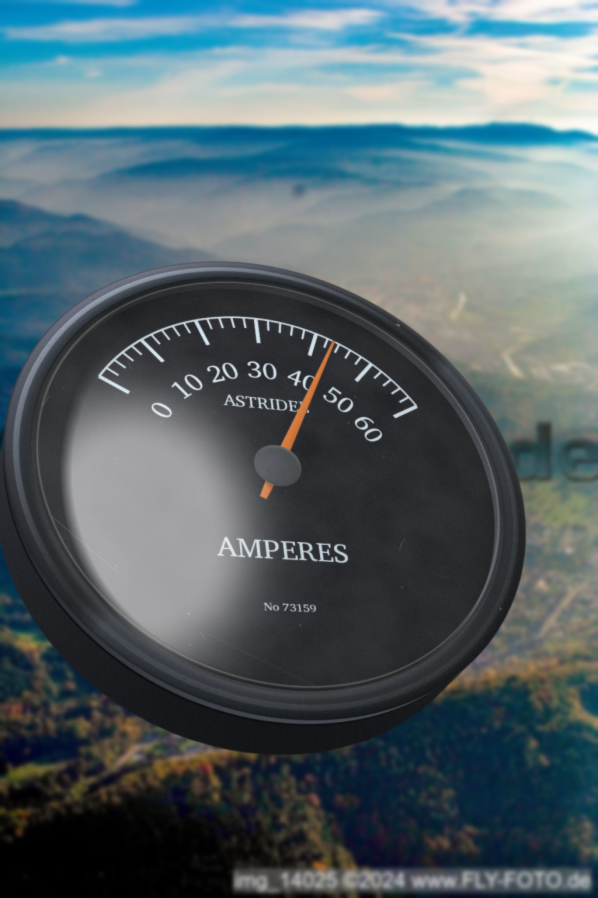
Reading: {"value": 43, "unit": "A"}
